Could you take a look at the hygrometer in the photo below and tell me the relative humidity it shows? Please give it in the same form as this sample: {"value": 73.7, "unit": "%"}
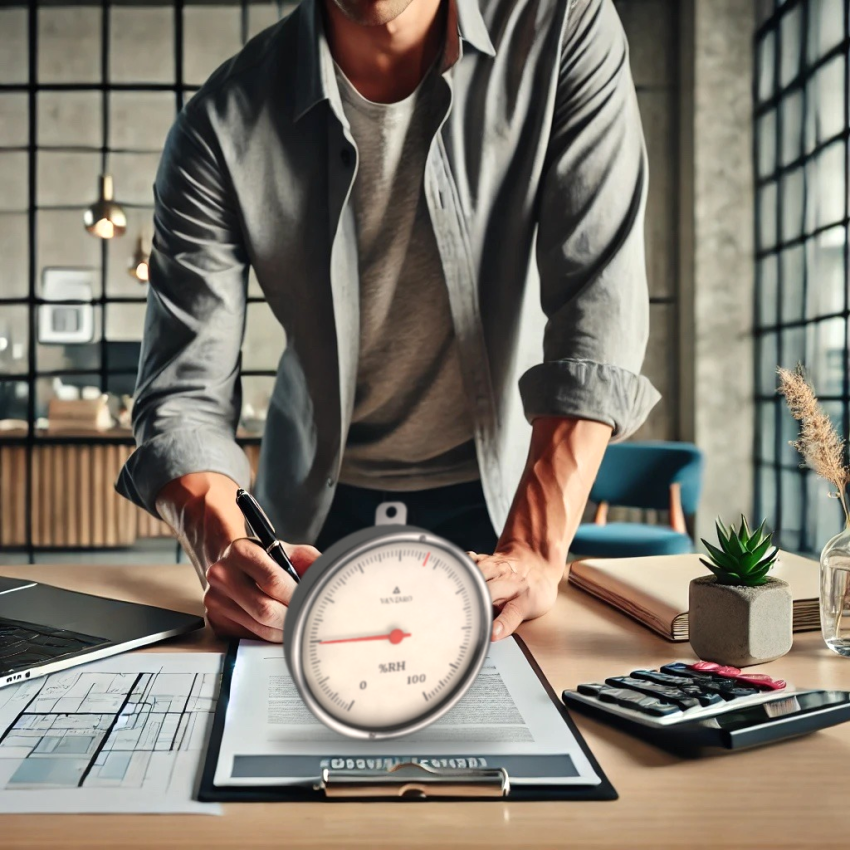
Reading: {"value": 20, "unit": "%"}
